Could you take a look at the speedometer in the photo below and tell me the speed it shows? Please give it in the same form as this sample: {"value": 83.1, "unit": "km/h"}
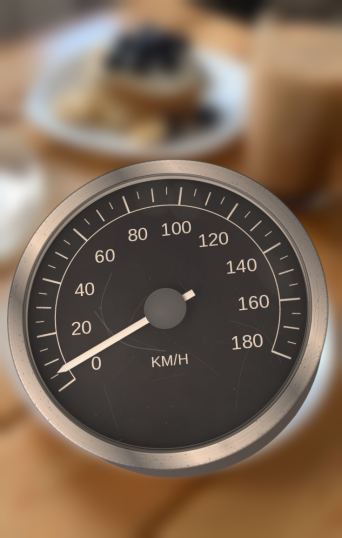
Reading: {"value": 5, "unit": "km/h"}
